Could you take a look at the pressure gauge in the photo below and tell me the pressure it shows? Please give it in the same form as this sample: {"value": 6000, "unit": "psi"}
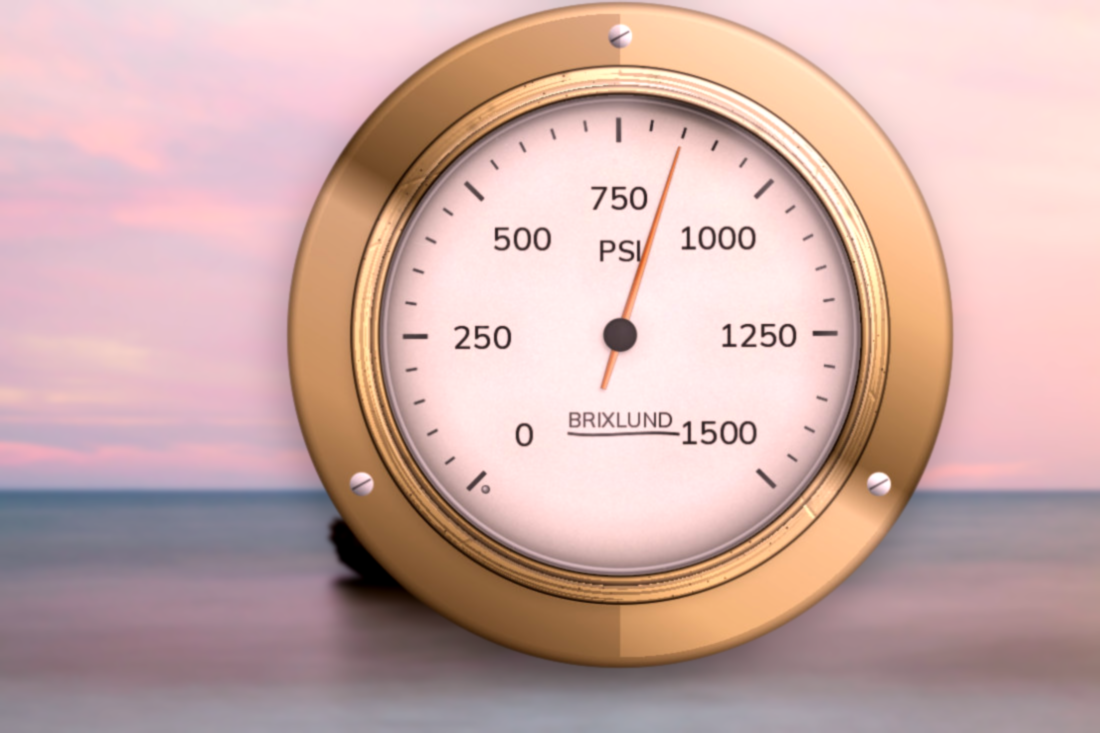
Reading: {"value": 850, "unit": "psi"}
